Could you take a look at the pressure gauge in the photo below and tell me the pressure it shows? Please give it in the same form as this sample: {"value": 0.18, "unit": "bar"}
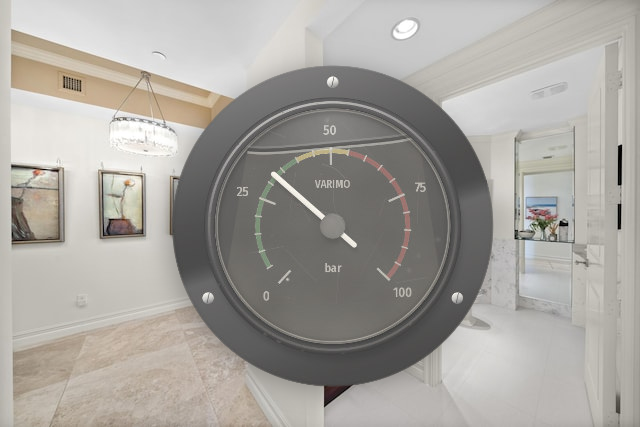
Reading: {"value": 32.5, "unit": "bar"}
